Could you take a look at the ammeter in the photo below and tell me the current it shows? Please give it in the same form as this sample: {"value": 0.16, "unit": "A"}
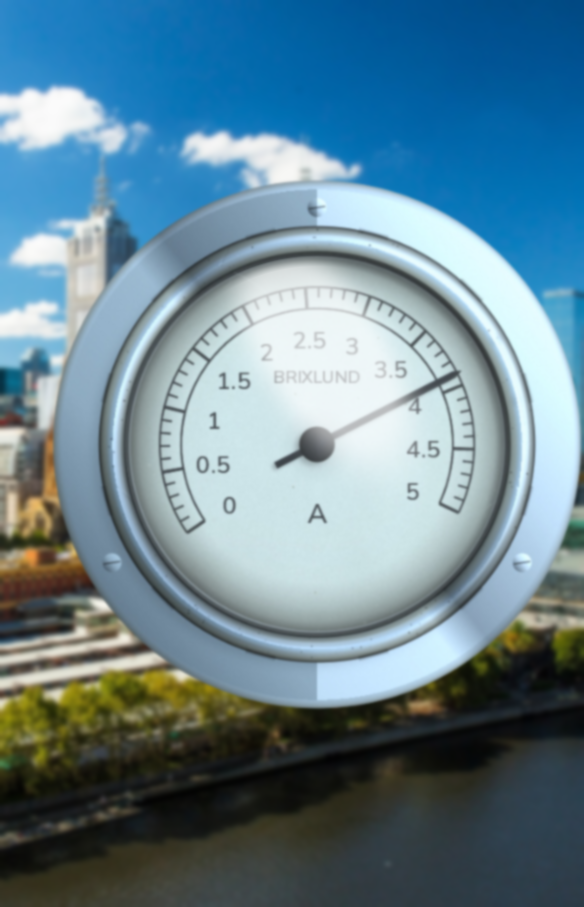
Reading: {"value": 3.9, "unit": "A"}
